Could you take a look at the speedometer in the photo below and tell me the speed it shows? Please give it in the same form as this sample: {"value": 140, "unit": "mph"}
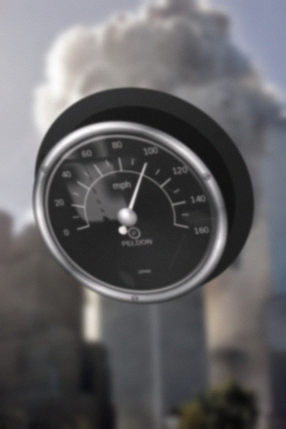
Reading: {"value": 100, "unit": "mph"}
